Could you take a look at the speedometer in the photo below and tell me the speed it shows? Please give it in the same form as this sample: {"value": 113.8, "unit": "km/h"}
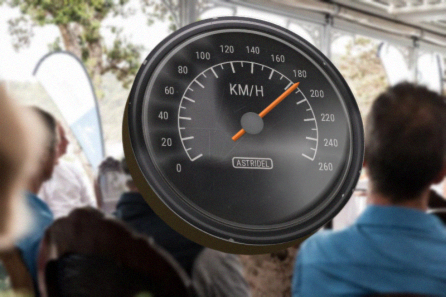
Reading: {"value": 185, "unit": "km/h"}
